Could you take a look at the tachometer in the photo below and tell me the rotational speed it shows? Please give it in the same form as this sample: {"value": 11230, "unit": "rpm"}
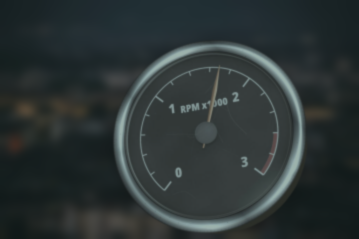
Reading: {"value": 1700, "unit": "rpm"}
